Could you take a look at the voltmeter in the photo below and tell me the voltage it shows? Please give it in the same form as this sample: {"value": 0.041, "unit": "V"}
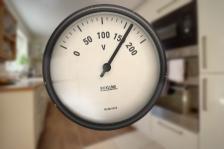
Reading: {"value": 160, "unit": "V"}
